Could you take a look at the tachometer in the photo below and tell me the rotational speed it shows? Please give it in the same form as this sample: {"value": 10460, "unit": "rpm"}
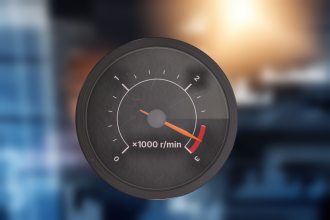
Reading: {"value": 2800, "unit": "rpm"}
